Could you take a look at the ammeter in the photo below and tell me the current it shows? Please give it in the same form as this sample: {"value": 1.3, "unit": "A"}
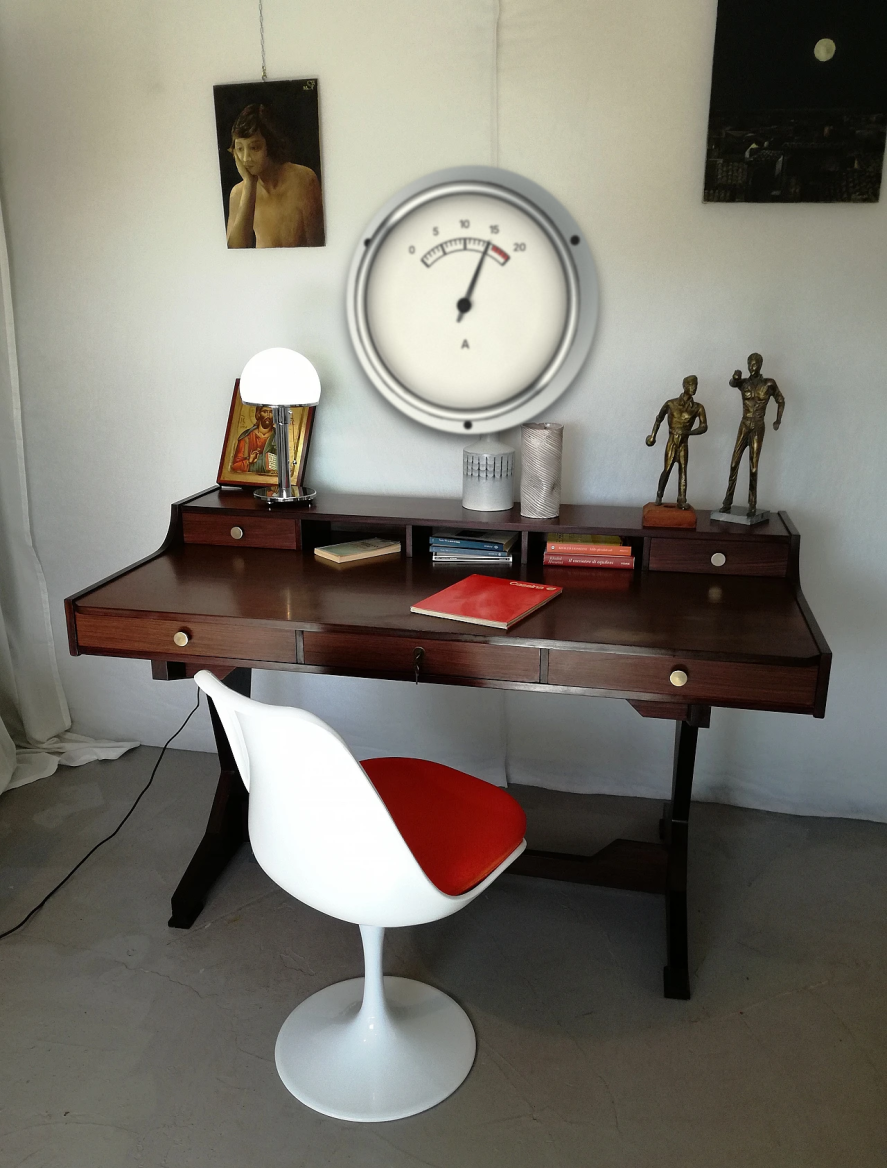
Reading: {"value": 15, "unit": "A"}
